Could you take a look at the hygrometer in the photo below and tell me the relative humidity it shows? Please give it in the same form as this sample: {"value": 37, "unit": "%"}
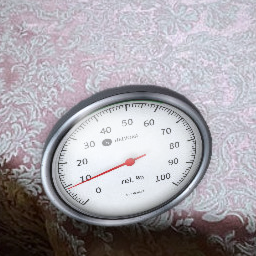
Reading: {"value": 10, "unit": "%"}
